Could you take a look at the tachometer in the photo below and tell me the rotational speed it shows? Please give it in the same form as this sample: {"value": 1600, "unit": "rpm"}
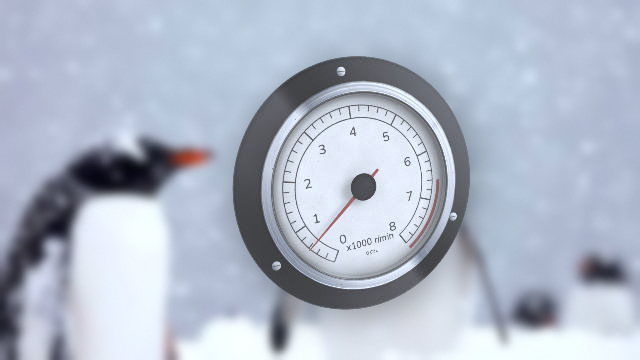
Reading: {"value": 600, "unit": "rpm"}
